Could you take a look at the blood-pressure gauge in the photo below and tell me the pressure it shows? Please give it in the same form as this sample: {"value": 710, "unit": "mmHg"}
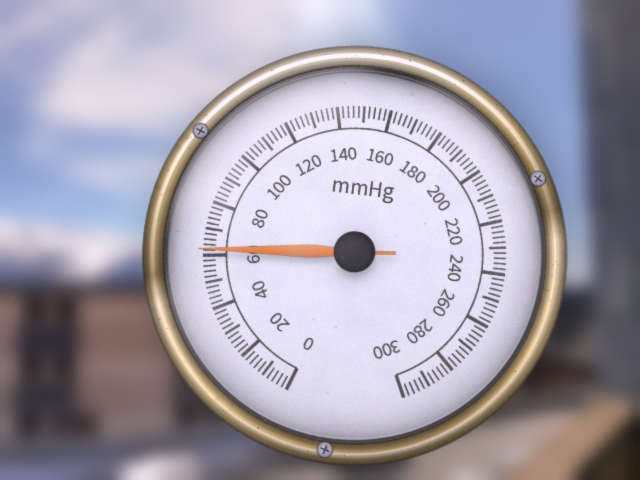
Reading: {"value": 62, "unit": "mmHg"}
